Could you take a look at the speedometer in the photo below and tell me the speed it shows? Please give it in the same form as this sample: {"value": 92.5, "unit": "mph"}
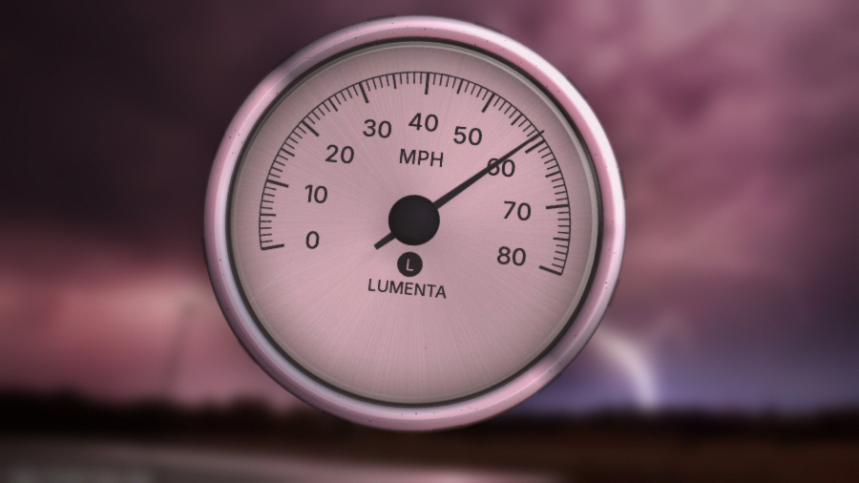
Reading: {"value": 59, "unit": "mph"}
